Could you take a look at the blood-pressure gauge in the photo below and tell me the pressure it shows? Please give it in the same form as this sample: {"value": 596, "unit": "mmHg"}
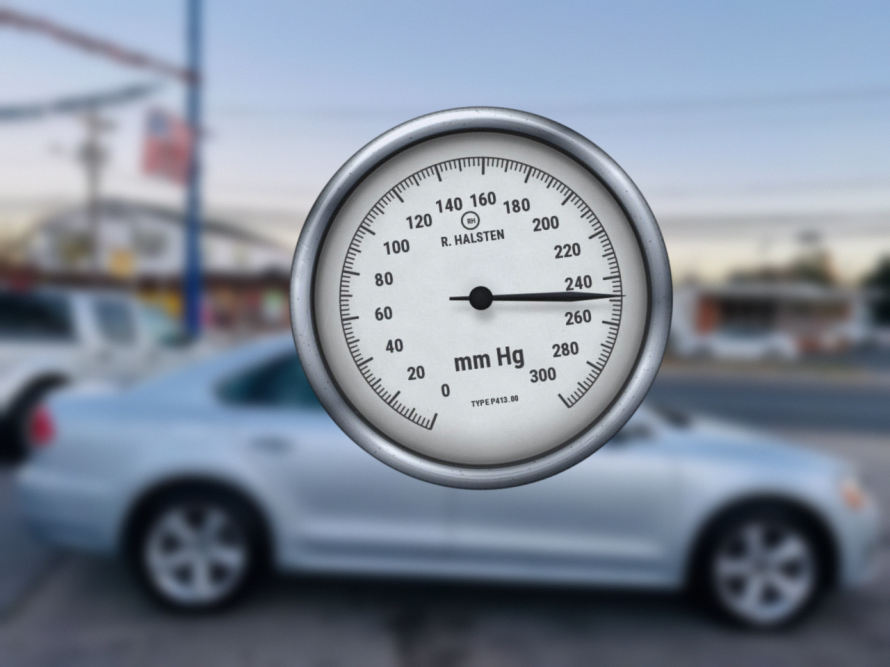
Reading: {"value": 248, "unit": "mmHg"}
